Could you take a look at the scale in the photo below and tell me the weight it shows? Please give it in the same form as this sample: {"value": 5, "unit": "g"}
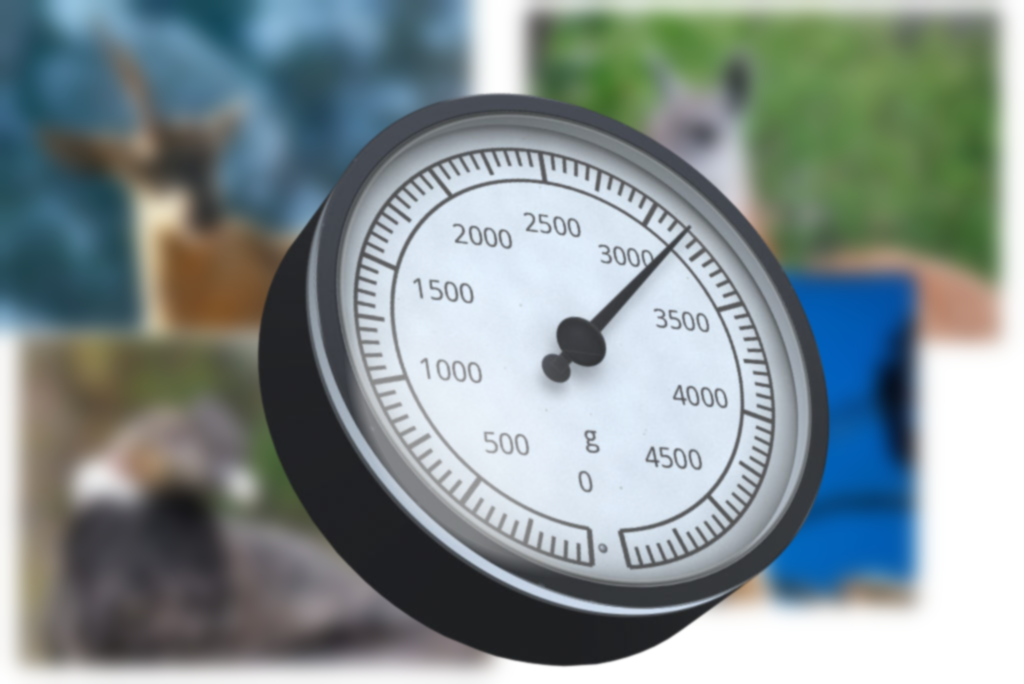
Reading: {"value": 3150, "unit": "g"}
